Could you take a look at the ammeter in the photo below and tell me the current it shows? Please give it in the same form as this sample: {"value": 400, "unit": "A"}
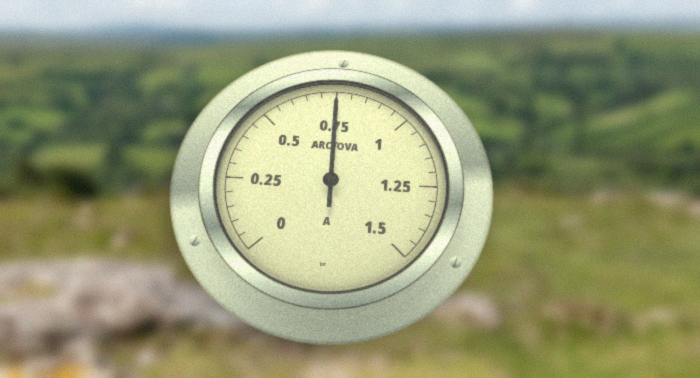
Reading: {"value": 0.75, "unit": "A"}
